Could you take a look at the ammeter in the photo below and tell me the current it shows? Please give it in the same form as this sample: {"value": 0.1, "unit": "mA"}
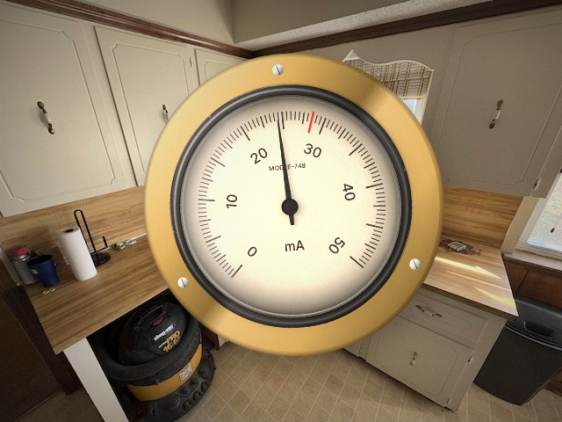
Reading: {"value": 24.5, "unit": "mA"}
